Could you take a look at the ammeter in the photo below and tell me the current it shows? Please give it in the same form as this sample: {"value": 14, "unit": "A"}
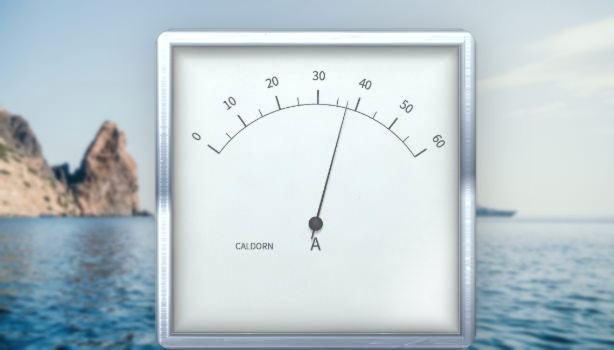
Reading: {"value": 37.5, "unit": "A"}
